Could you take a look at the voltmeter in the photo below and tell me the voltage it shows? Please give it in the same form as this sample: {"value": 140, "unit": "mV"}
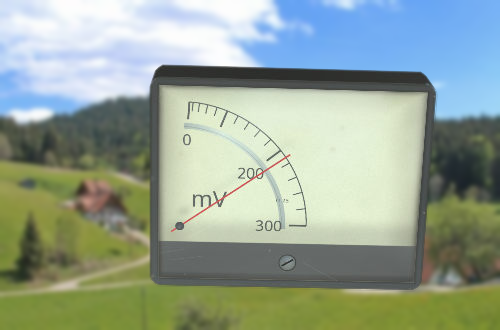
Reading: {"value": 210, "unit": "mV"}
